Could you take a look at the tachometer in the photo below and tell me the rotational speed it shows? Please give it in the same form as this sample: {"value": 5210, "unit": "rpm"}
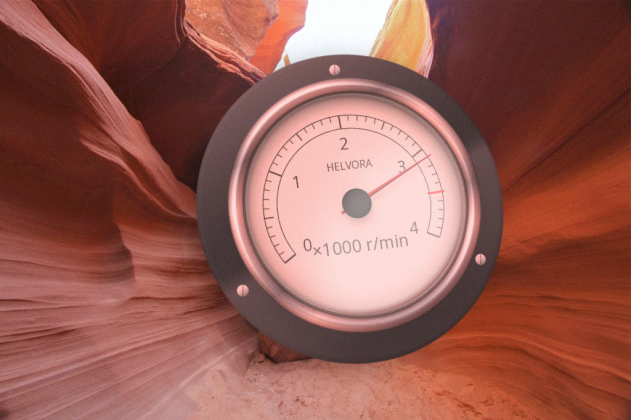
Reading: {"value": 3100, "unit": "rpm"}
